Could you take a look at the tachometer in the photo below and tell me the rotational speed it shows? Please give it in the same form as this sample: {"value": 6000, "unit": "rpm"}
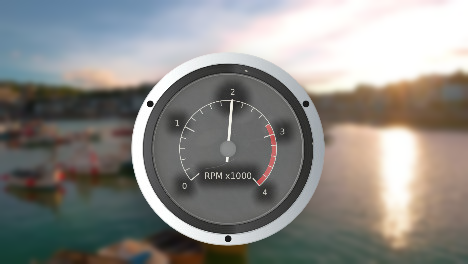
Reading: {"value": 2000, "unit": "rpm"}
